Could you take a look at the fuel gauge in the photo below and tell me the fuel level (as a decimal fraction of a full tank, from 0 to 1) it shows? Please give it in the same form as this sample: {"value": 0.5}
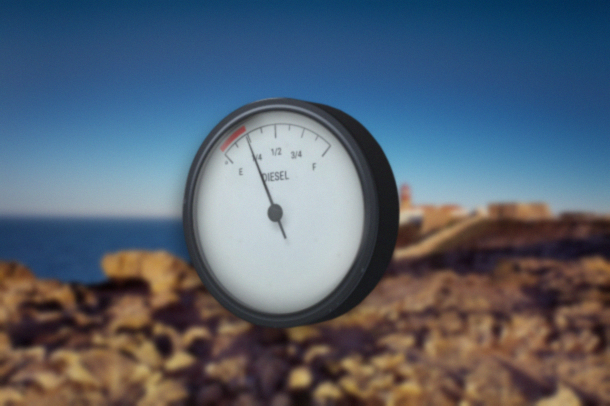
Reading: {"value": 0.25}
